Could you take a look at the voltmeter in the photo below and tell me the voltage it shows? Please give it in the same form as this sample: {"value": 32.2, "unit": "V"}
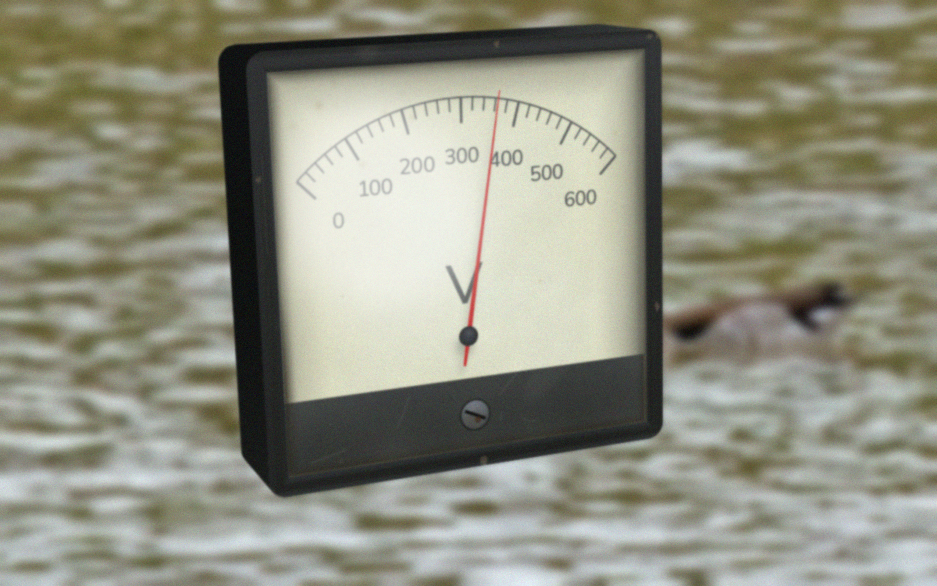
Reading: {"value": 360, "unit": "V"}
